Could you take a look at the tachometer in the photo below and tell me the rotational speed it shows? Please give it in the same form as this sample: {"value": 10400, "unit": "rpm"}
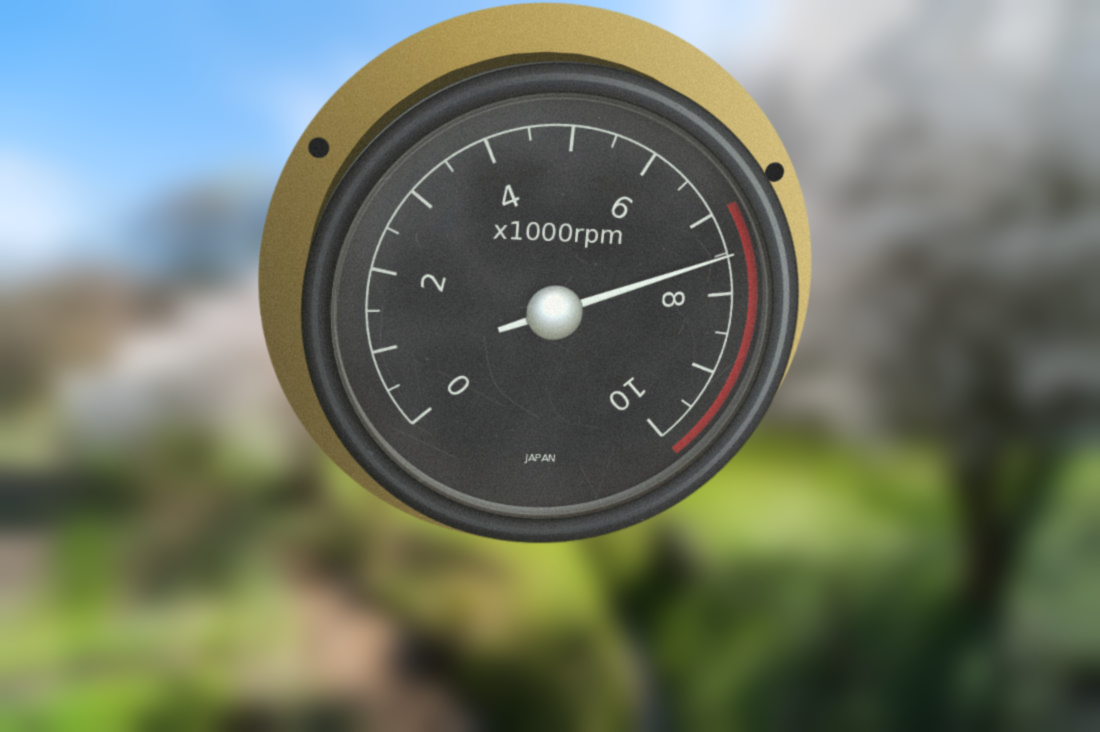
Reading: {"value": 7500, "unit": "rpm"}
